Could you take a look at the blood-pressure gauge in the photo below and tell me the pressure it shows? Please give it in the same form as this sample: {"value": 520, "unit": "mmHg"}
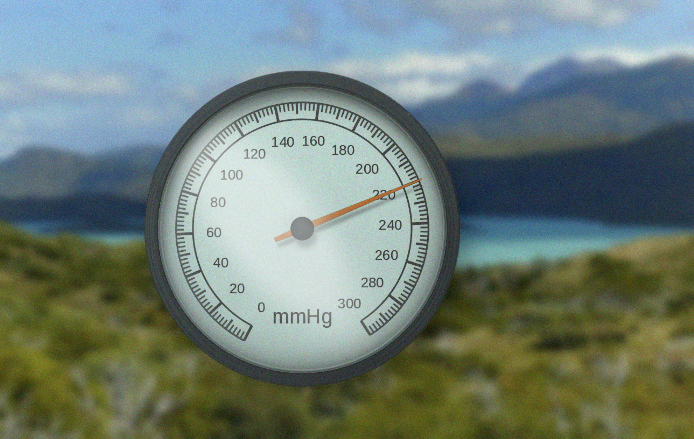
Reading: {"value": 220, "unit": "mmHg"}
